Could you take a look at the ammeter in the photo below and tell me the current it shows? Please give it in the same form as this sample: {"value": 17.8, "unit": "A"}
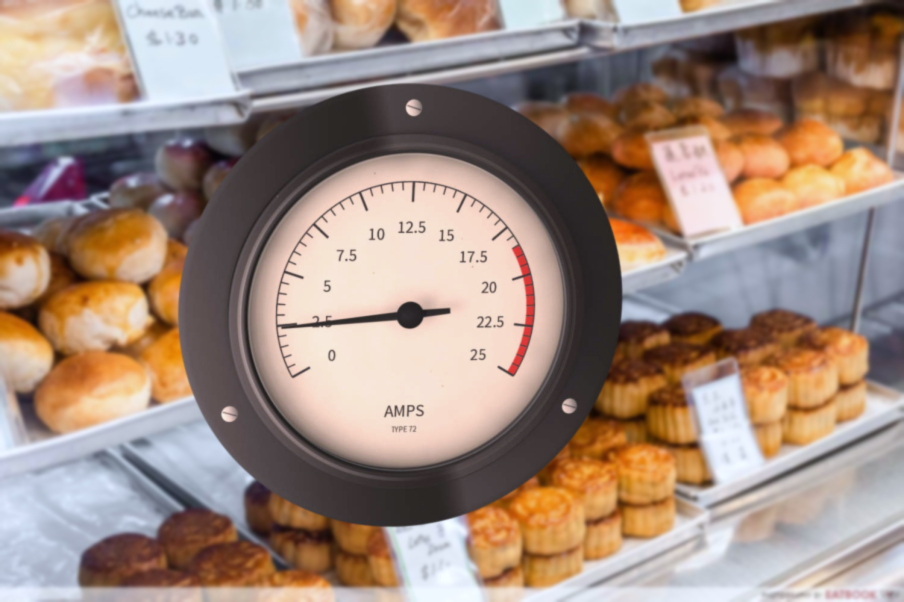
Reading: {"value": 2.5, "unit": "A"}
